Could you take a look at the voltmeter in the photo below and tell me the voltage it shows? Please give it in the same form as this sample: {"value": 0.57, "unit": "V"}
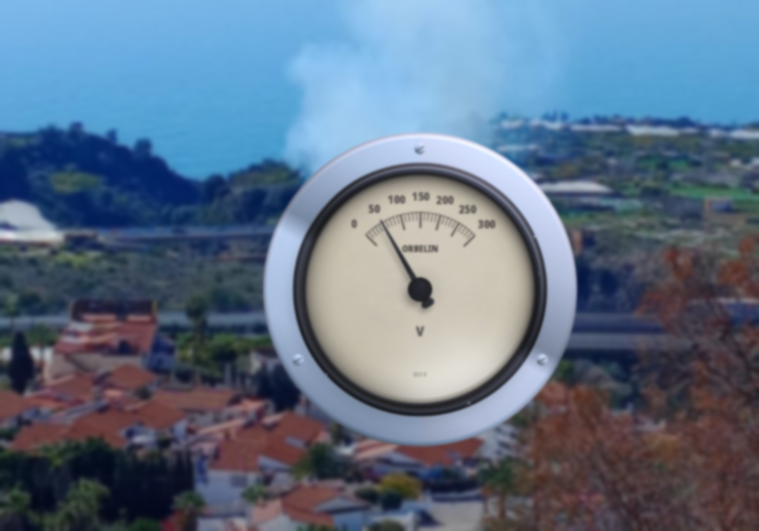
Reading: {"value": 50, "unit": "V"}
